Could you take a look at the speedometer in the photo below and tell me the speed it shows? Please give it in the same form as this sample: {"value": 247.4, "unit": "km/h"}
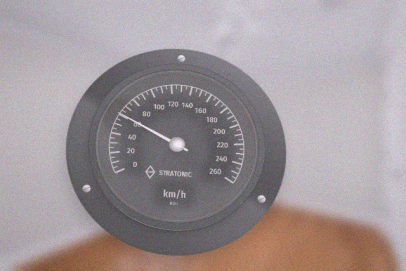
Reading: {"value": 60, "unit": "km/h"}
